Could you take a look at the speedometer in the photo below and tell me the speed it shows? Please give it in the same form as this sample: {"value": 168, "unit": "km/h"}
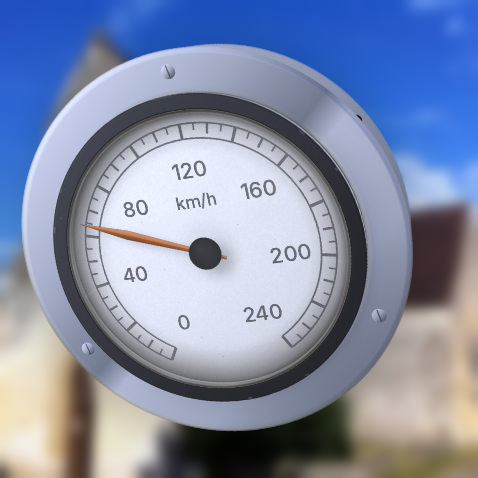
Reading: {"value": 65, "unit": "km/h"}
